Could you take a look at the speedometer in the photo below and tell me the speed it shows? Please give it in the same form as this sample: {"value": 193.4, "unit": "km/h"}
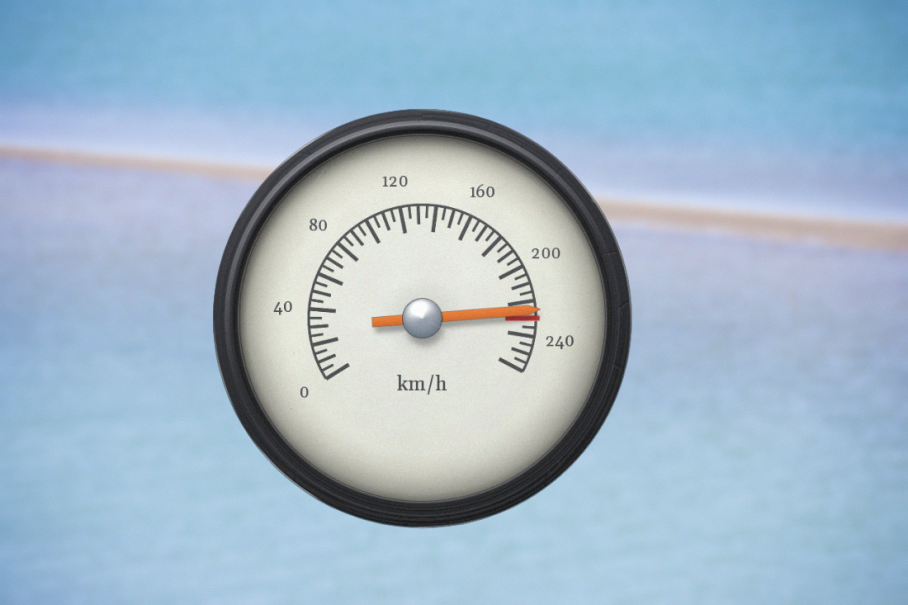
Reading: {"value": 225, "unit": "km/h"}
